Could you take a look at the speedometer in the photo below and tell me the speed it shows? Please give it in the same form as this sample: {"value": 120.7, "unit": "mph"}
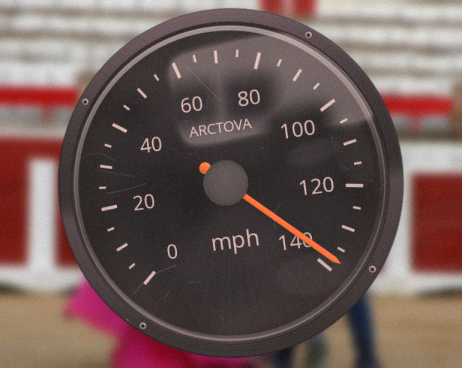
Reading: {"value": 137.5, "unit": "mph"}
